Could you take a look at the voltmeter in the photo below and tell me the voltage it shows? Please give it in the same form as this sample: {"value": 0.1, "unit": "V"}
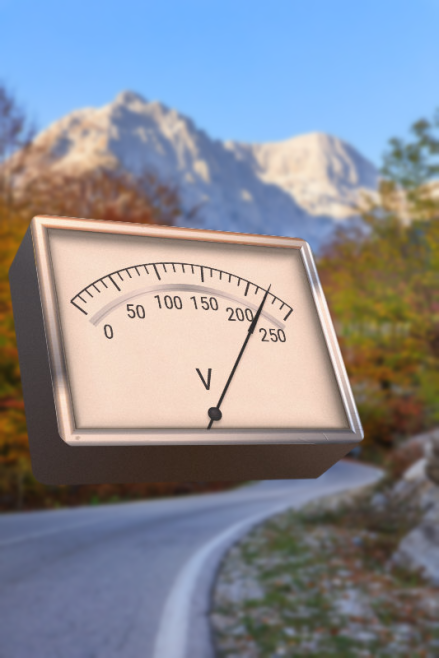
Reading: {"value": 220, "unit": "V"}
